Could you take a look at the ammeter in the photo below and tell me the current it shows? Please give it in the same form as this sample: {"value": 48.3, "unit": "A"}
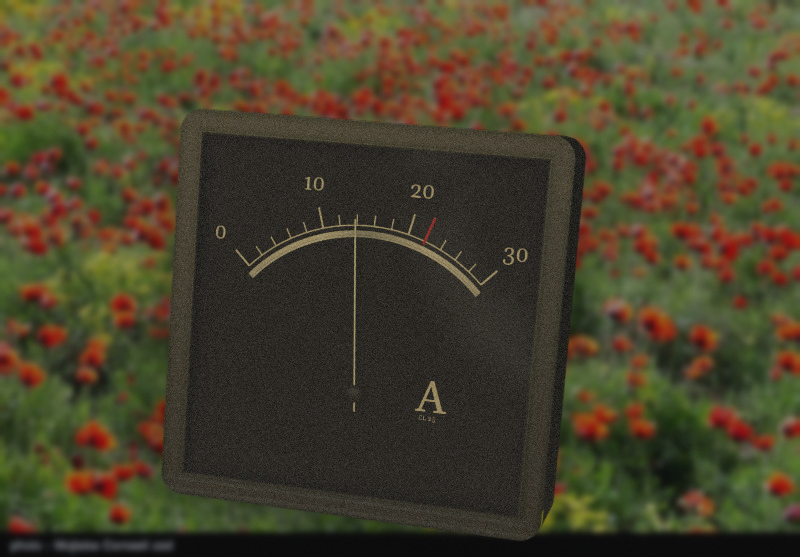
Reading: {"value": 14, "unit": "A"}
